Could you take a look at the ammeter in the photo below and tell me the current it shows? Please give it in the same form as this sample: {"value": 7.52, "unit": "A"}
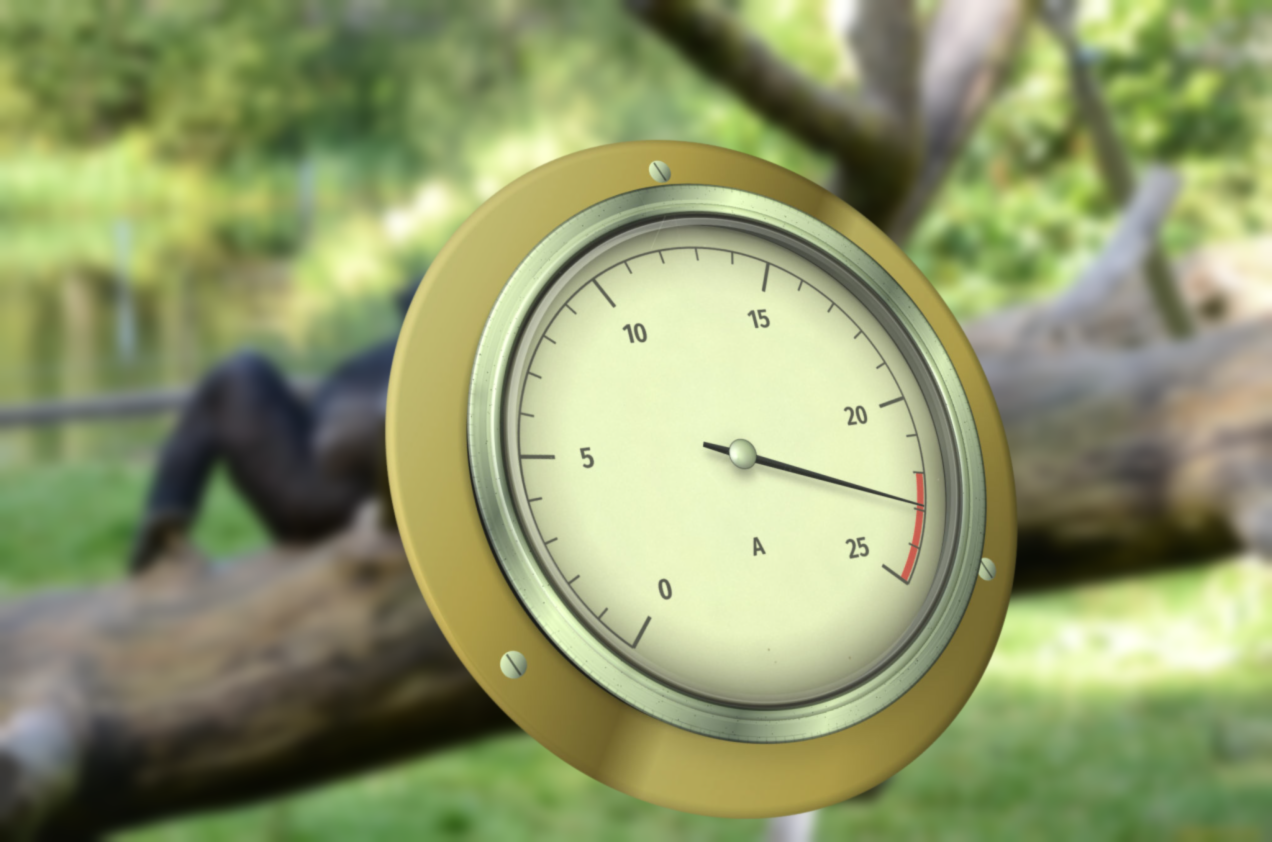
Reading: {"value": 23, "unit": "A"}
